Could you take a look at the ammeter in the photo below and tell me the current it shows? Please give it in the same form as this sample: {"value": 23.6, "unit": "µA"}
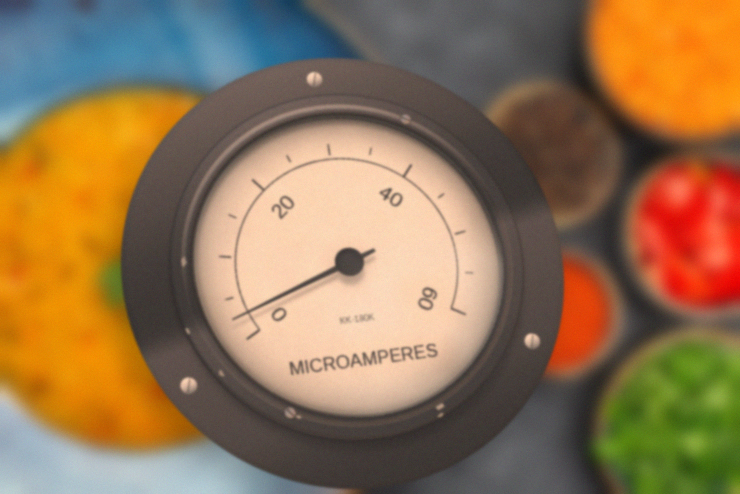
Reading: {"value": 2.5, "unit": "µA"}
